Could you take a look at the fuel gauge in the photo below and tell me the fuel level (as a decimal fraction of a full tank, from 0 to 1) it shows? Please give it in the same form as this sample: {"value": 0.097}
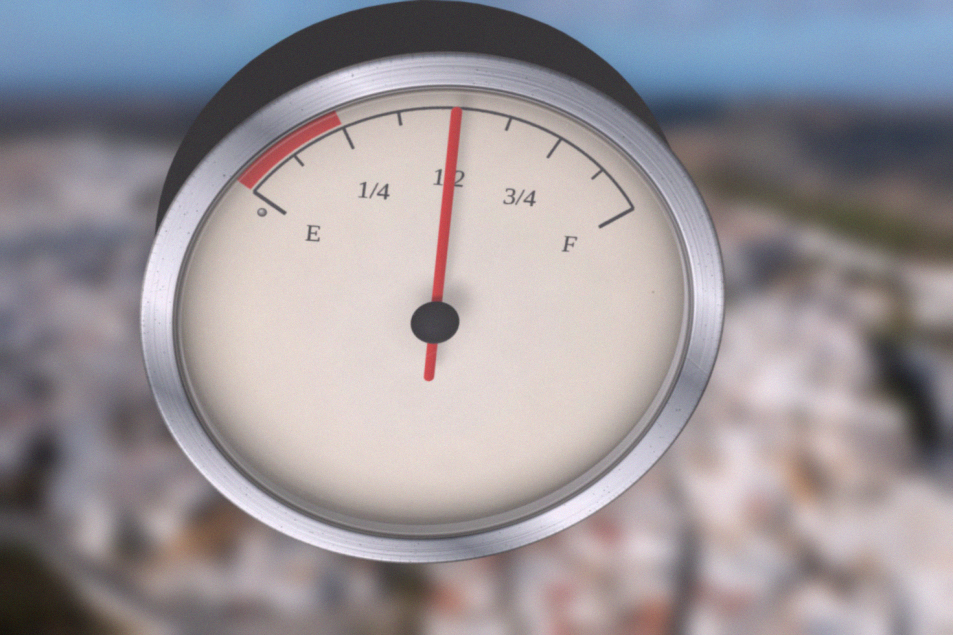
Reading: {"value": 0.5}
